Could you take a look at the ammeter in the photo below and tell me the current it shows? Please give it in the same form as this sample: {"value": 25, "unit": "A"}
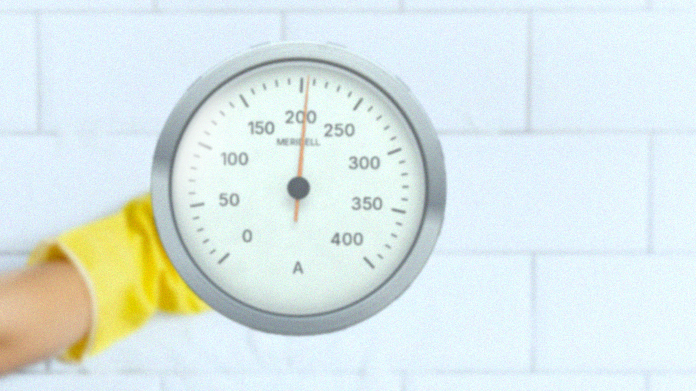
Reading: {"value": 205, "unit": "A"}
